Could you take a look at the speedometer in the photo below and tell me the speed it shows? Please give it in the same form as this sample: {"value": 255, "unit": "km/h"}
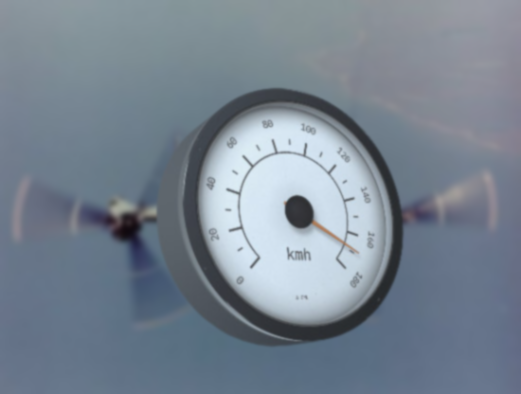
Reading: {"value": 170, "unit": "km/h"}
